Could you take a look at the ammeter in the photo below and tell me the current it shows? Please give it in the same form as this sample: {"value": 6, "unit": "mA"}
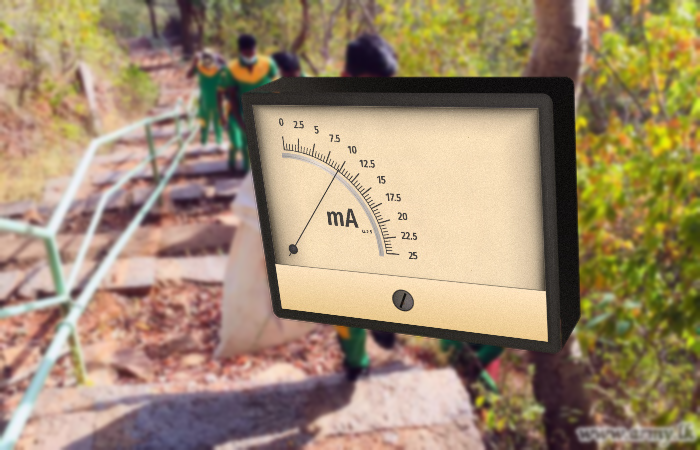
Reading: {"value": 10, "unit": "mA"}
